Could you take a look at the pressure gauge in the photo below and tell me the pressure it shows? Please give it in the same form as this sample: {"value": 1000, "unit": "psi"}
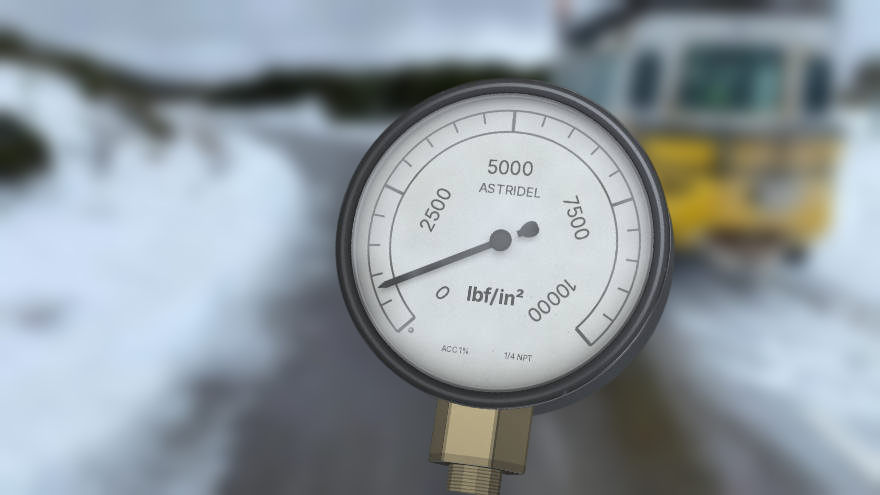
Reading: {"value": 750, "unit": "psi"}
